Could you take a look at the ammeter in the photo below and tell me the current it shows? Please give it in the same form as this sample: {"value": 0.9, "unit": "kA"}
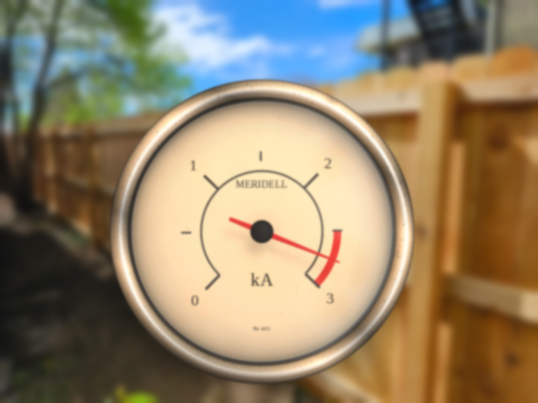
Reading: {"value": 2.75, "unit": "kA"}
